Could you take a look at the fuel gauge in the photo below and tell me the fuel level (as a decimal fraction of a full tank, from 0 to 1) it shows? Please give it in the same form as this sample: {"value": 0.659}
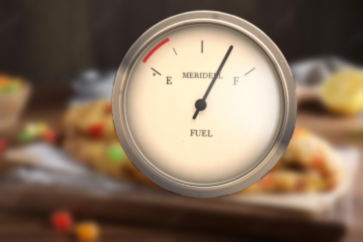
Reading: {"value": 0.75}
